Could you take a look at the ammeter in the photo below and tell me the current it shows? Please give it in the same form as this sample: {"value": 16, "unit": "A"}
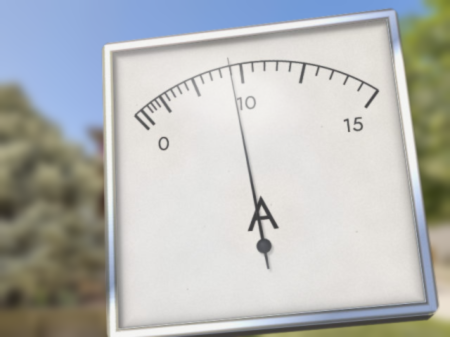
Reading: {"value": 9.5, "unit": "A"}
